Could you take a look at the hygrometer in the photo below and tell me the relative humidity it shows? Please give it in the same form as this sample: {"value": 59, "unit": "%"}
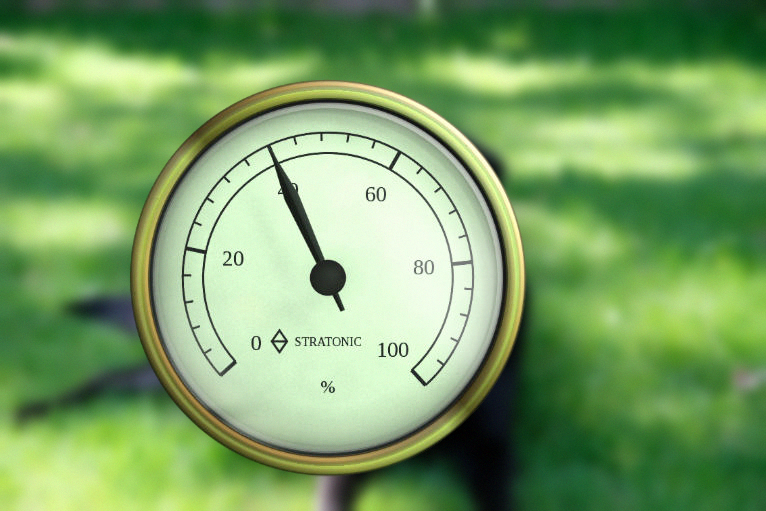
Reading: {"value": 40, "unit": "%"}
